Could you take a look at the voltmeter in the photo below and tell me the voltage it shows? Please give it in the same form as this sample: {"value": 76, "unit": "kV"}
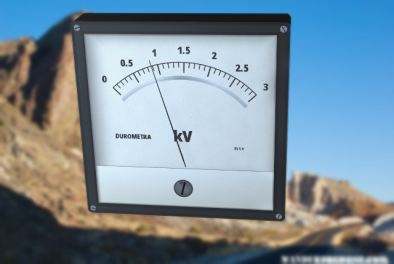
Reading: {"value": 0.9, "unit": "kV"}
